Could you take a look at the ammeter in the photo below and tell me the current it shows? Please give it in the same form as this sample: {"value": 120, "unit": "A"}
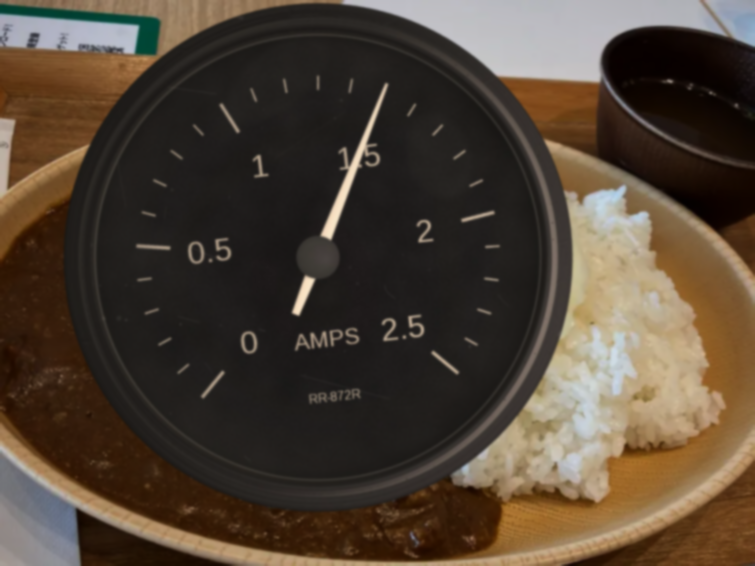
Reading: {"value": 1.5, "unit": "A"}
